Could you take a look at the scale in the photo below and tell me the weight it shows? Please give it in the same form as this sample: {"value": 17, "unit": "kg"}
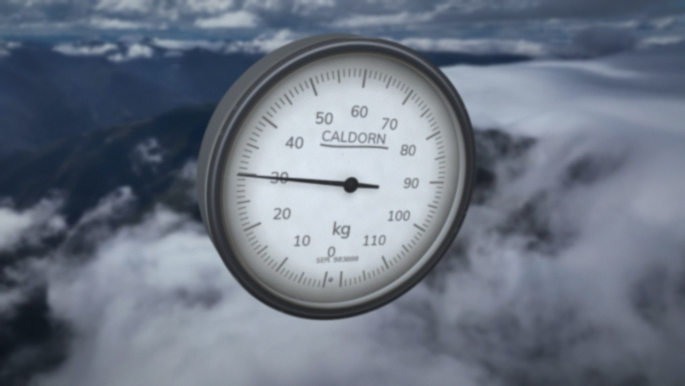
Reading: {"value": 30, "unit": "kg"}
